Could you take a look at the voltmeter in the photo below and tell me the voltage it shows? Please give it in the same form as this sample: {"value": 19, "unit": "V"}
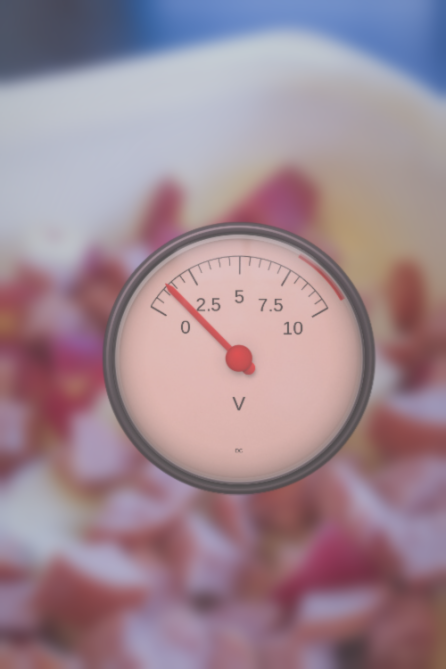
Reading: {"value": 1.25, "unit": "V"}
